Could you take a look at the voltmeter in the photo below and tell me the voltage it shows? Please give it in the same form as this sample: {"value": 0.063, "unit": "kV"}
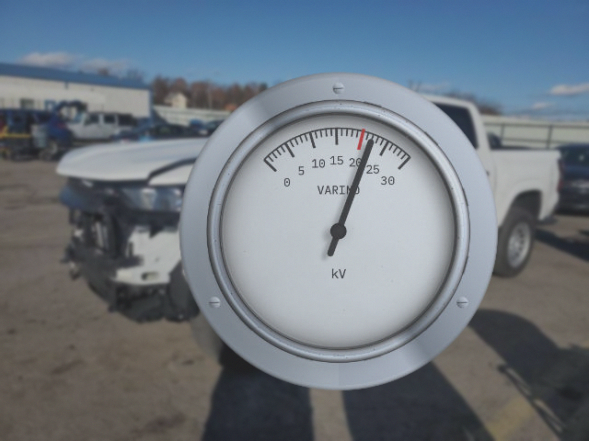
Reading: {"value": 22, "unit": "kV"}
